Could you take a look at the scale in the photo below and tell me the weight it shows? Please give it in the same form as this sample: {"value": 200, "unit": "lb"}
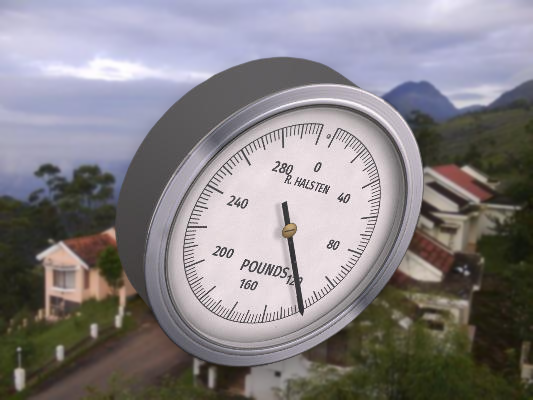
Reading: {"value": 120, "unit": "lb"}
